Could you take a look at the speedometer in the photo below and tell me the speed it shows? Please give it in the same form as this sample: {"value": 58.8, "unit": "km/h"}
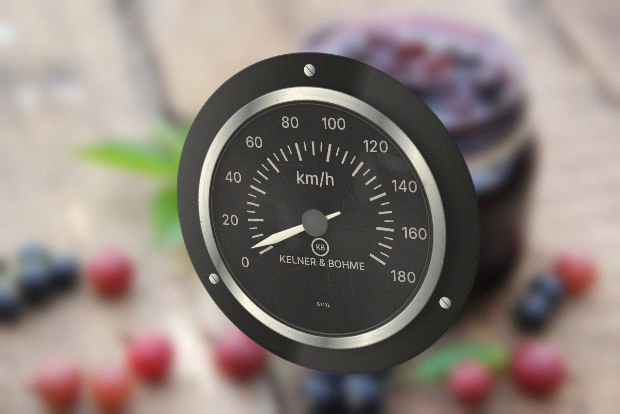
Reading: {"value": 5, "unit": "km/h"}
